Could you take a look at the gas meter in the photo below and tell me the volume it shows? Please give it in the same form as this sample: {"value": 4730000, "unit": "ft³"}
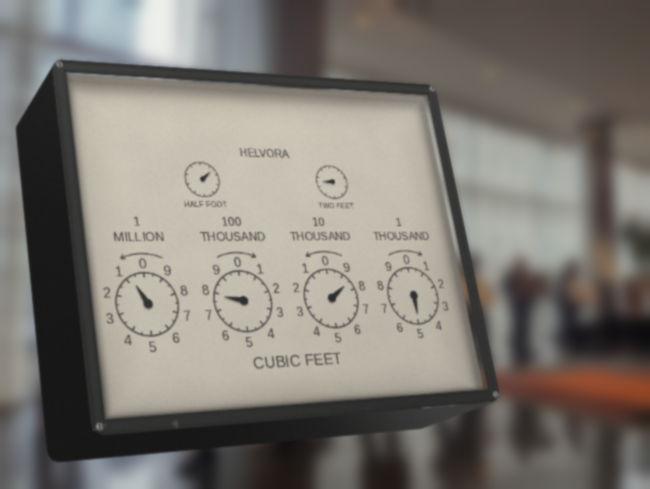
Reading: {"value": 78500, "unit": "ft³"}
